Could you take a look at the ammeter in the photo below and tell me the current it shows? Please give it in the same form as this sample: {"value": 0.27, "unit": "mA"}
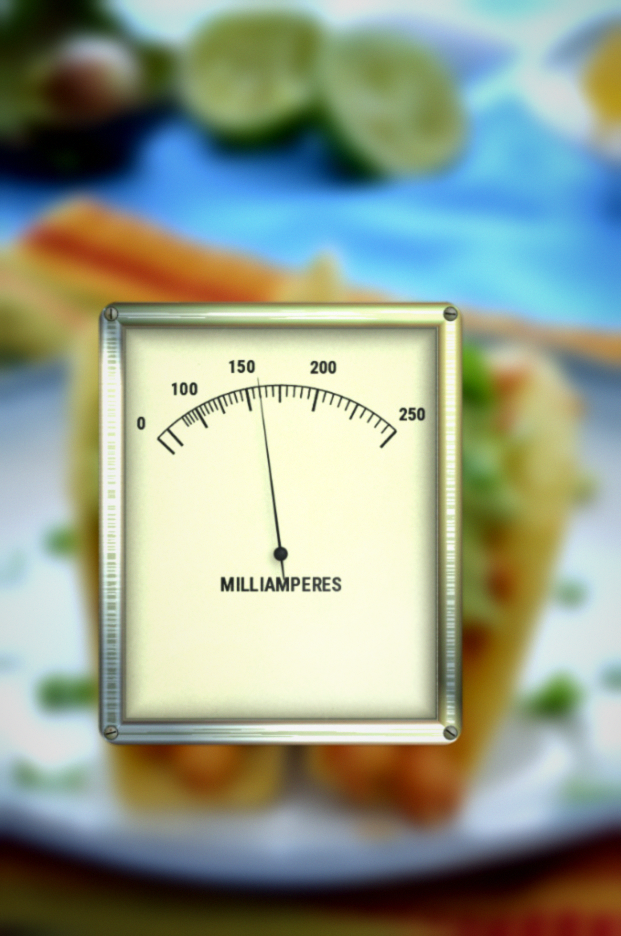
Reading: {"value": 160, "unit": "mA"}
